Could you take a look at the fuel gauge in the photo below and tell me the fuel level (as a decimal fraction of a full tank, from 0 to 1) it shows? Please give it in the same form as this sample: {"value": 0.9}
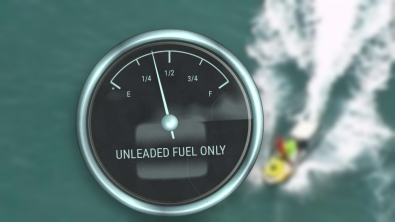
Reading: {"value": 0.375}
